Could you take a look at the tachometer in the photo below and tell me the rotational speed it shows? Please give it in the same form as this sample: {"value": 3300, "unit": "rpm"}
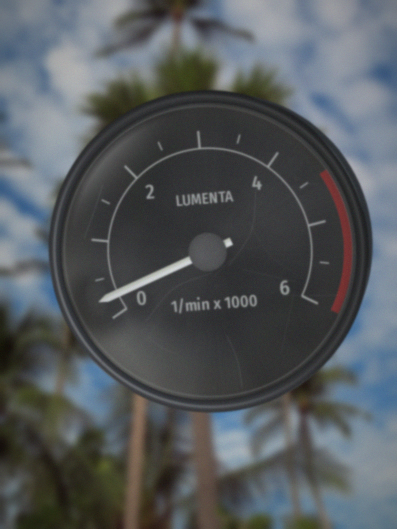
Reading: {"value": 250, "unit": "rpm"}
